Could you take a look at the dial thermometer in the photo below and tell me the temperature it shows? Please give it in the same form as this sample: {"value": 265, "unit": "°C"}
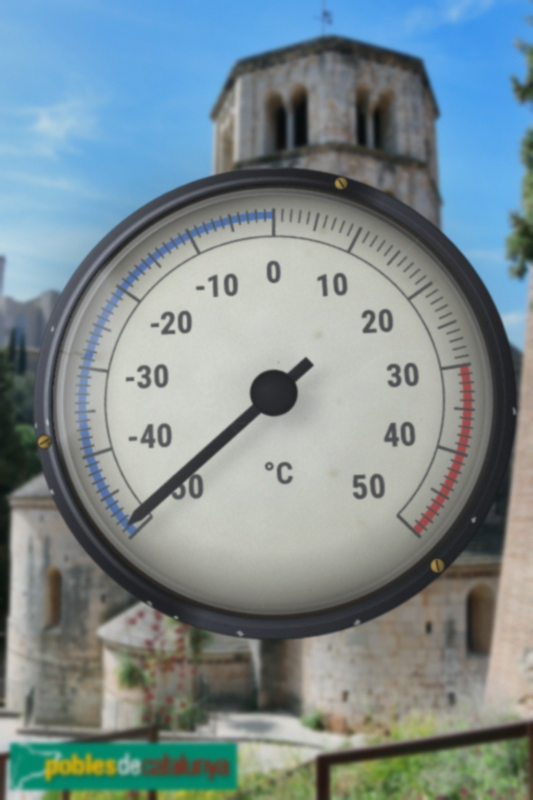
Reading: {"value": -49, "unit": "°C"}
